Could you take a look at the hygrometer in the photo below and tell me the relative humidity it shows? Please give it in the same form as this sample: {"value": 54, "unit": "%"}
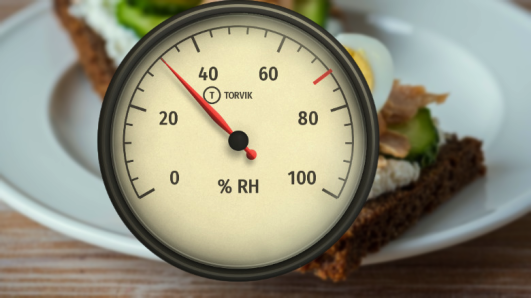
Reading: {"value": 32, "unit": "%"}
